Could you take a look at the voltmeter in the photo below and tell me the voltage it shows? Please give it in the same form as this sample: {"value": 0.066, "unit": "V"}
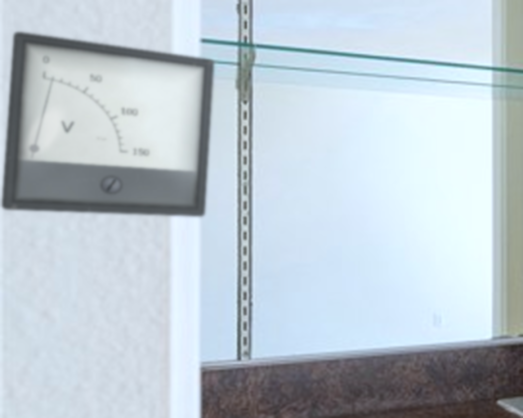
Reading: {"value": 10, "unit": "V"}
